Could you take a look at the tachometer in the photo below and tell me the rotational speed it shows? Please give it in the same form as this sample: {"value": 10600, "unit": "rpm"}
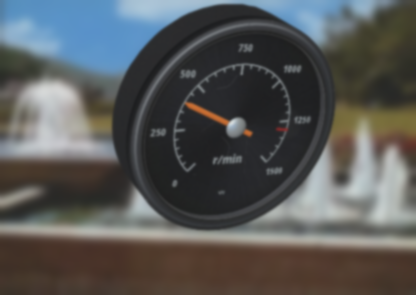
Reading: {"value": 400, "unit": "rpm"}
